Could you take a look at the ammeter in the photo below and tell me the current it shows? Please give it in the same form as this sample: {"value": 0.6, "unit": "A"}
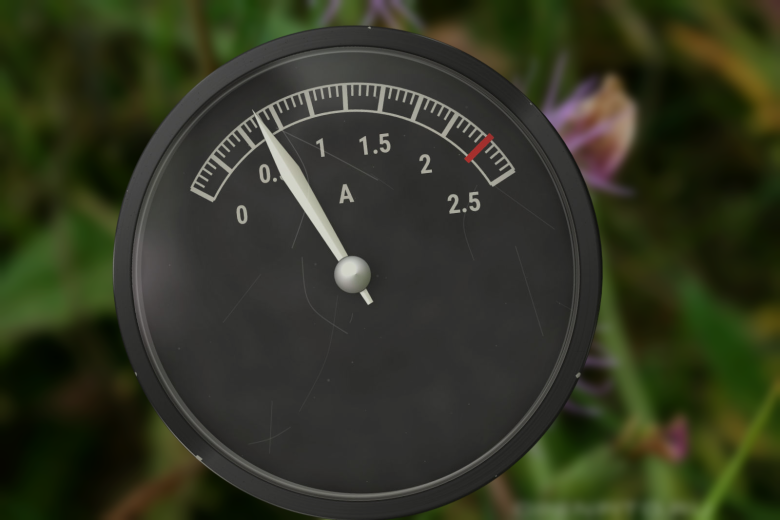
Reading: {"value": 0.65, "unit": "A"}
